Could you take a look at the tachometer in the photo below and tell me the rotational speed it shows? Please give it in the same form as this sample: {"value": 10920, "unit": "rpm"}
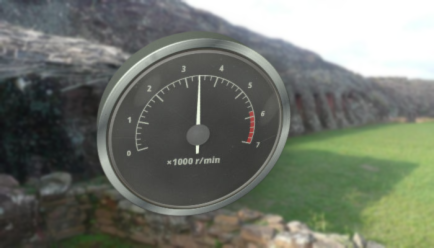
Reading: {"value": 3400, "unit": "rpm"}
